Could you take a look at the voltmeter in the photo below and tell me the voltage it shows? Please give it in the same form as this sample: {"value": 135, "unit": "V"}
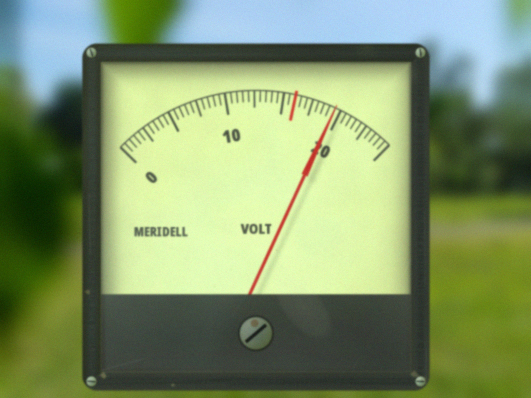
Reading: {"value": 19.5, "unit": "V"}
